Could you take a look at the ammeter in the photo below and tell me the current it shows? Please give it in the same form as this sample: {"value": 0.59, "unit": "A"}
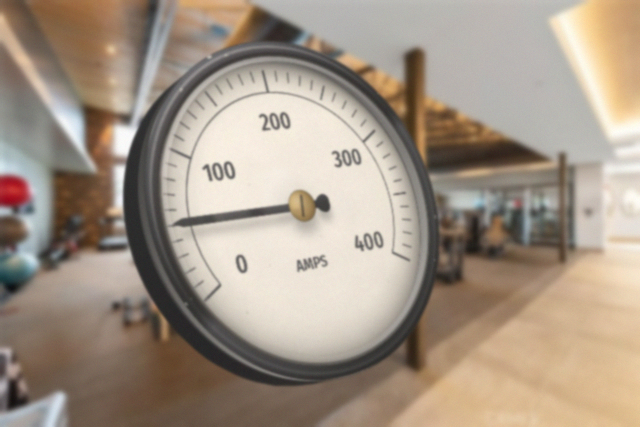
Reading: {"value": 50, "unit": "A"}
